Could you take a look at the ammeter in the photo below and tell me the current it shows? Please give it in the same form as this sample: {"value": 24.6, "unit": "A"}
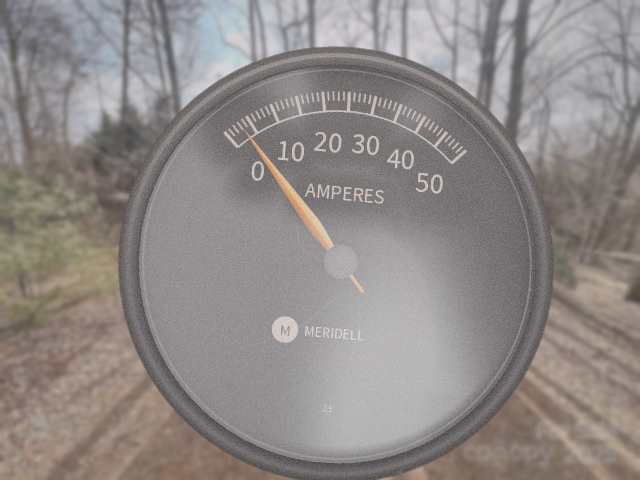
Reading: {"value": 3, "unit": "A"}
